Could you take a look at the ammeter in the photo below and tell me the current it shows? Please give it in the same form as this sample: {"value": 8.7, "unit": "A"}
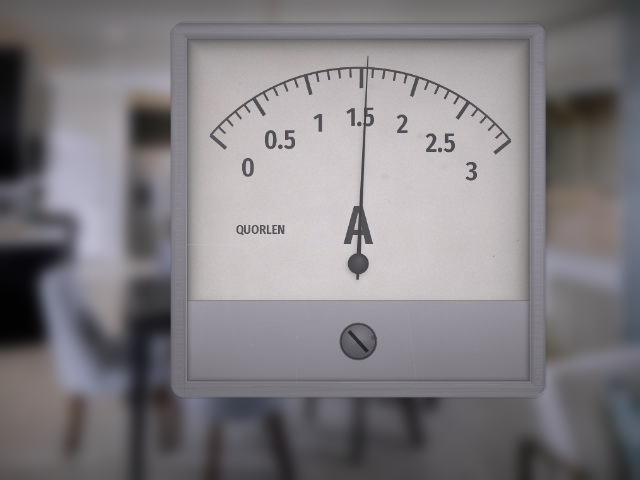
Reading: {"value": 1.55, "unit": "A"}
